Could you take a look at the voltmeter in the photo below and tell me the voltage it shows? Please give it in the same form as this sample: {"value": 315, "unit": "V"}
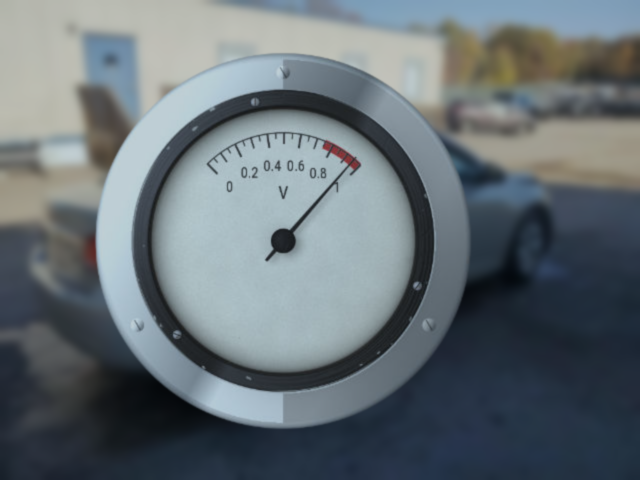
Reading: {"value": 0.95, "unit": "V"}
